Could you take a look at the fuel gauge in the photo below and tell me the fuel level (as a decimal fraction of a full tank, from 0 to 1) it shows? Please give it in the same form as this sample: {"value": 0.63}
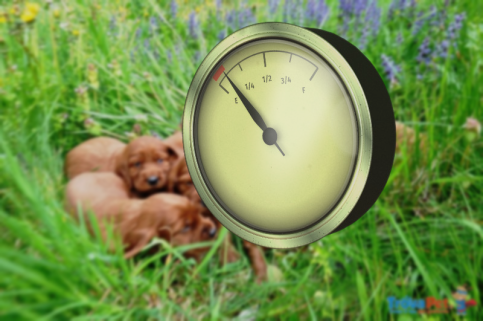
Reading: {"value": 0.125}
